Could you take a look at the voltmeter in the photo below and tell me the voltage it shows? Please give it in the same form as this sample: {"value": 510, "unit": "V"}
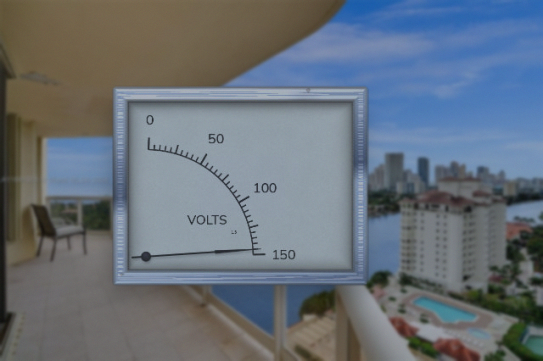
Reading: {"value": 145, "unit": "V"}
